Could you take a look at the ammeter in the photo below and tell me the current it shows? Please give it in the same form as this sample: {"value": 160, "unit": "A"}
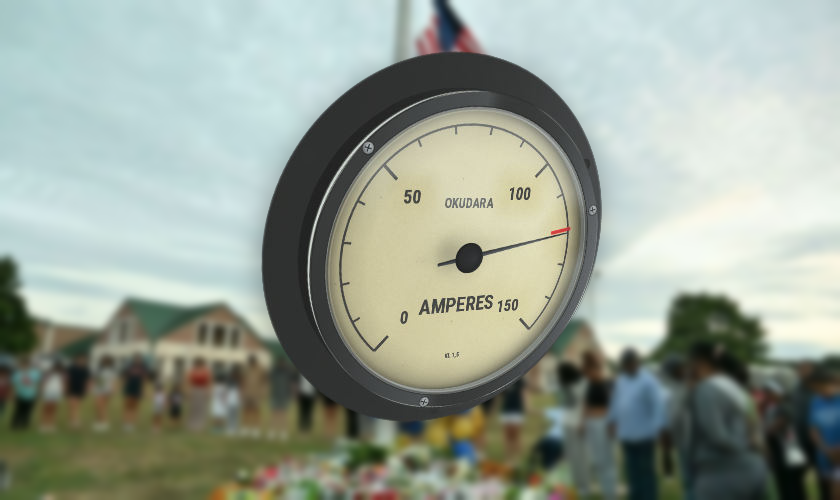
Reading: {"value": 120, "unit": "A"}
